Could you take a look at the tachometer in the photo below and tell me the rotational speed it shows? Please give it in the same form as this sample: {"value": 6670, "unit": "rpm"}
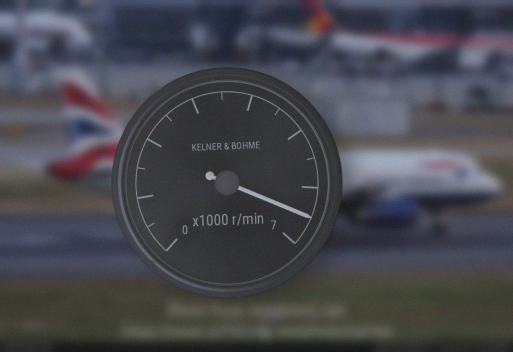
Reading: {"value": 6500, "unit": "rpm"}
